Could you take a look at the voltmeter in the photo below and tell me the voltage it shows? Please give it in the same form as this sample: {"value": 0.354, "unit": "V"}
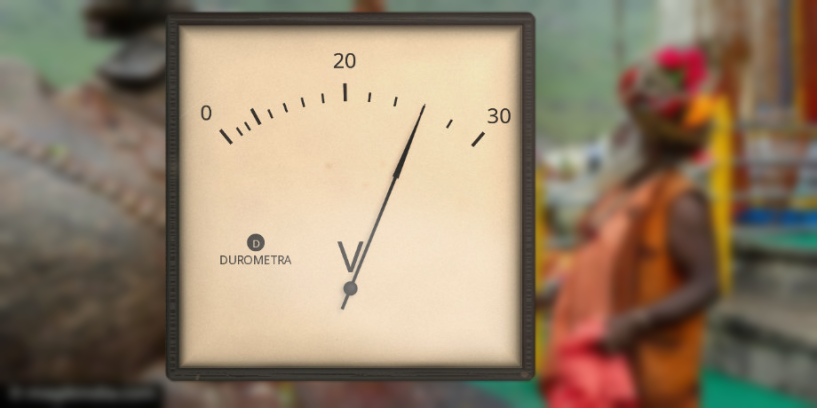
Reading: {"value": 26, "unit": "V"}
